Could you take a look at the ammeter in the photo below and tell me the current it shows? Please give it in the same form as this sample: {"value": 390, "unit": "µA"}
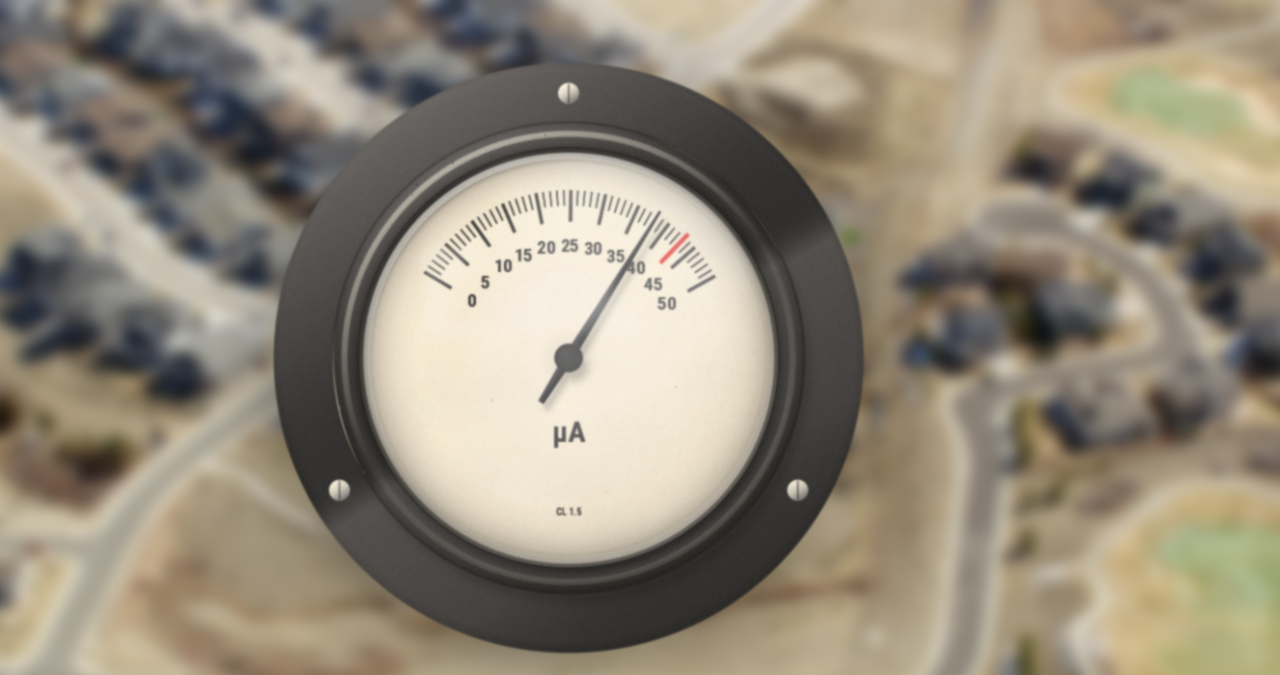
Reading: {"value": 38, "unit": "µA"}
